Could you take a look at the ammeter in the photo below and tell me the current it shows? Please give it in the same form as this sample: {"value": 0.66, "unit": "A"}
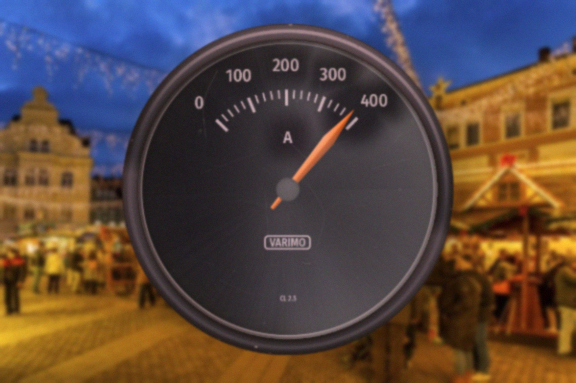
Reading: {"value": 380, "unit": "A"}
